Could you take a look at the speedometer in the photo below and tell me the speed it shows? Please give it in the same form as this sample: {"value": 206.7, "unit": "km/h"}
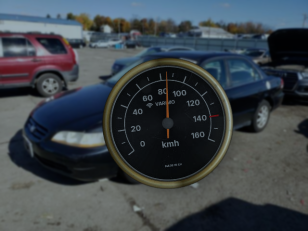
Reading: {"value": 85, "unit": "km/h"}
